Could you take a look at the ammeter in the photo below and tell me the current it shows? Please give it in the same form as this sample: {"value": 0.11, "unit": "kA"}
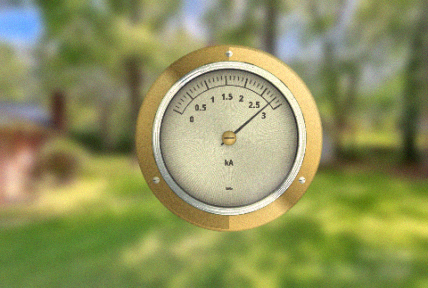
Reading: {"value": 2.8, "unit": "kA"}
